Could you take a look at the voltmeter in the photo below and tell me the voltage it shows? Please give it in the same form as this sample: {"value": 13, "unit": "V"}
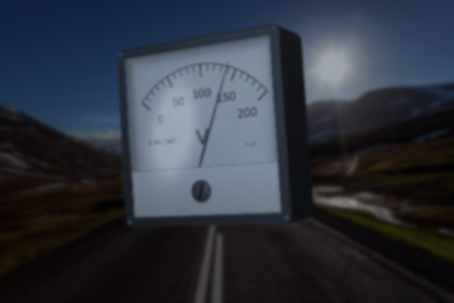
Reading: {"value": 140, "unit": "V"}
